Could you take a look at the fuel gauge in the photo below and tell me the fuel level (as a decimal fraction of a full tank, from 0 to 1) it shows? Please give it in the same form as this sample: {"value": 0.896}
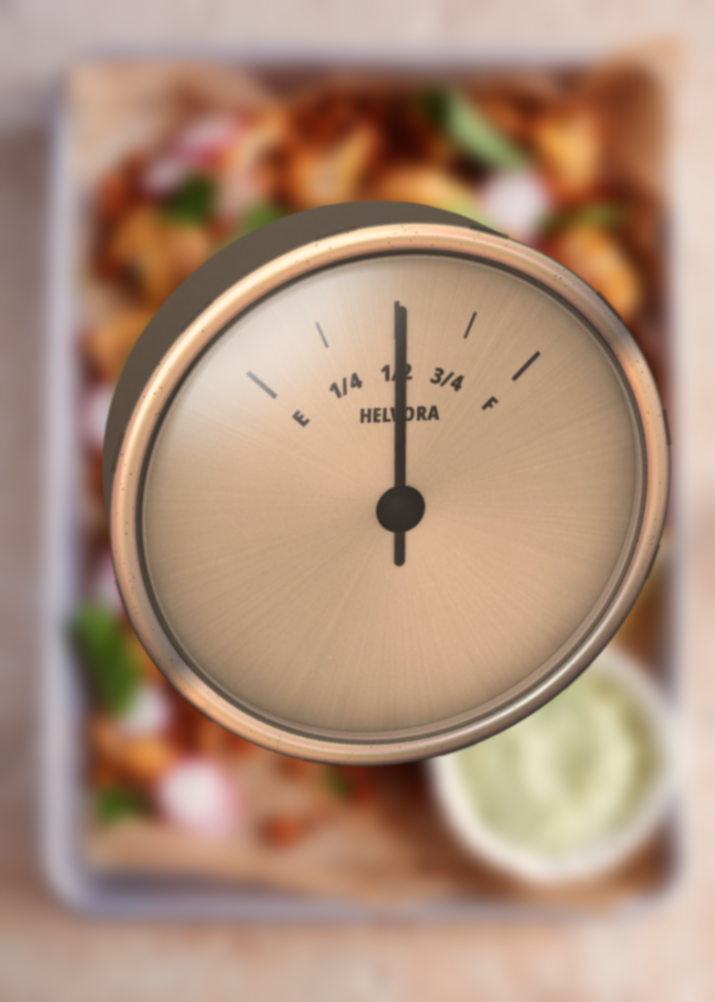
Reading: {"value": 0.5}
